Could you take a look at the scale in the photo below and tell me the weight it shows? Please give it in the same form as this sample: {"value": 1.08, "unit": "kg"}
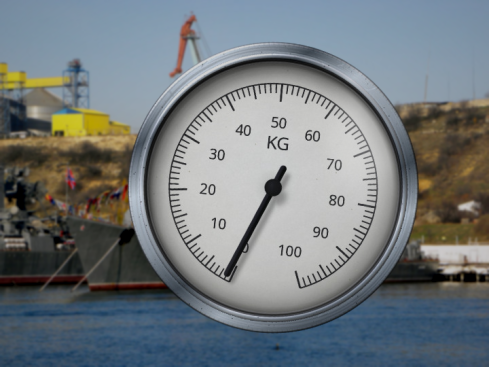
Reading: {"value": 1, "unit": "kg"}
